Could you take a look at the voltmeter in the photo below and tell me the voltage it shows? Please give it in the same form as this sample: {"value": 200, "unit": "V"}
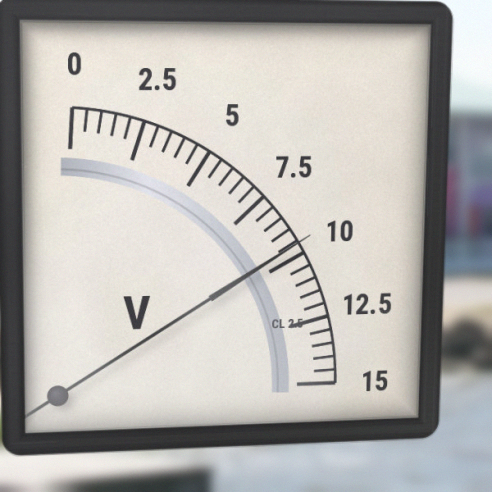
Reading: {"value": 9.5, "unit": "V"}
